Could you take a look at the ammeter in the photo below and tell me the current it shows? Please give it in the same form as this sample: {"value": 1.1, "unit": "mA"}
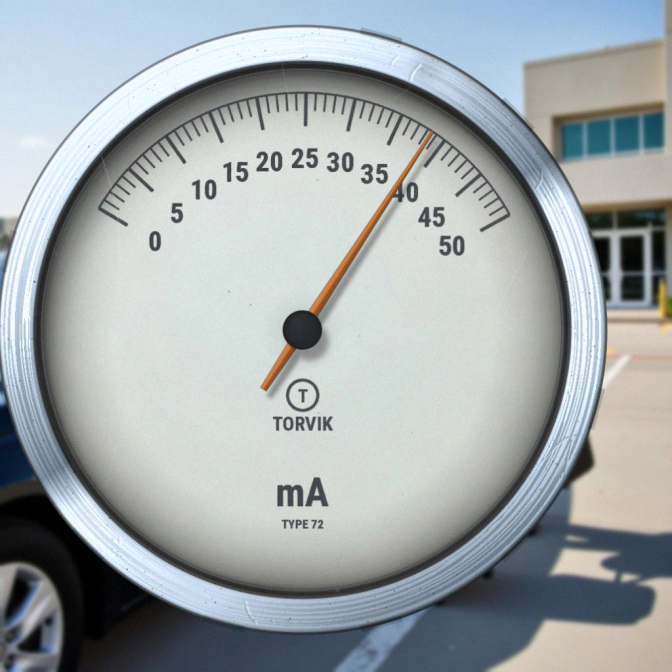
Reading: {"value": 38.5, "unit": "mA"}
